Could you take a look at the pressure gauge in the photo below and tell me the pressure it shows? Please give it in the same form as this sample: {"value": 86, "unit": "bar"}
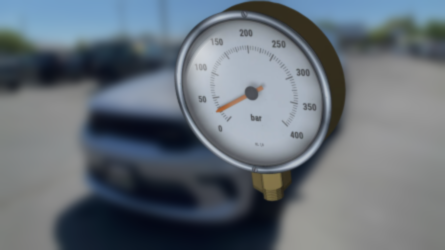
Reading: {"value": 25, "unit": "bar"}
